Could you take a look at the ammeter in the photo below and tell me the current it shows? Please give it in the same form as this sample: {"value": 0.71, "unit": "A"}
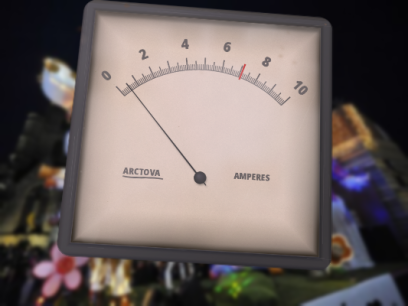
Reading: {"value": 0.5, "unit": "A"}
